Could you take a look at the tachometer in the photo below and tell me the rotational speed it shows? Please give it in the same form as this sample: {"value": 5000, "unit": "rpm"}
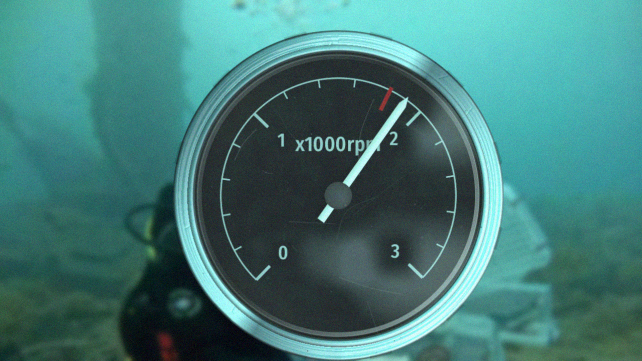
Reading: {"value": 1900, "unit": "rpm"}
